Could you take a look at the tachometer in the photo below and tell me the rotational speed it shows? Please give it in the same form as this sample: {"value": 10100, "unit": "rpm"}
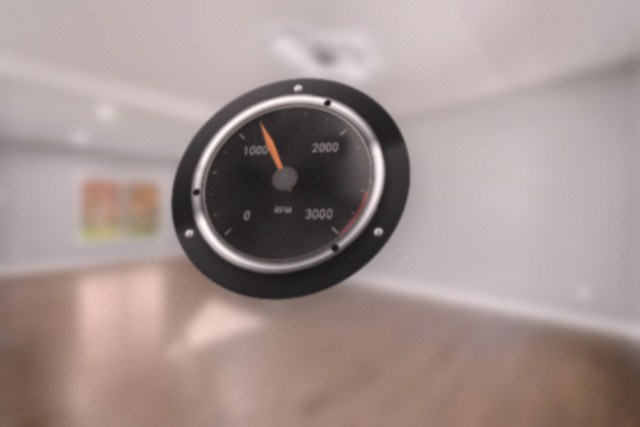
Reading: {"value": 1200, "unit": "rpm"}
